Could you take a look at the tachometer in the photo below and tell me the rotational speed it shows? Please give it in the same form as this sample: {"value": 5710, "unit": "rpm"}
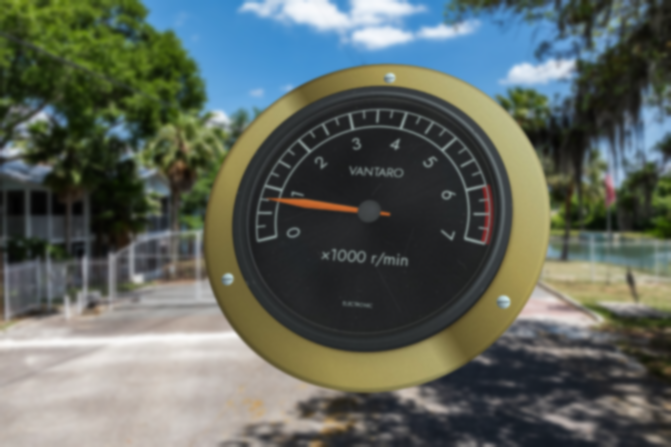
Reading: {"value": 750, "unit": "rpm"}
